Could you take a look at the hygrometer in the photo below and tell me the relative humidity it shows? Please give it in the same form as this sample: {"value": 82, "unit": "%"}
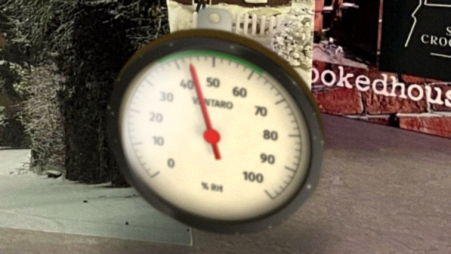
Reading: {"value": 44, "unit": "%"}
